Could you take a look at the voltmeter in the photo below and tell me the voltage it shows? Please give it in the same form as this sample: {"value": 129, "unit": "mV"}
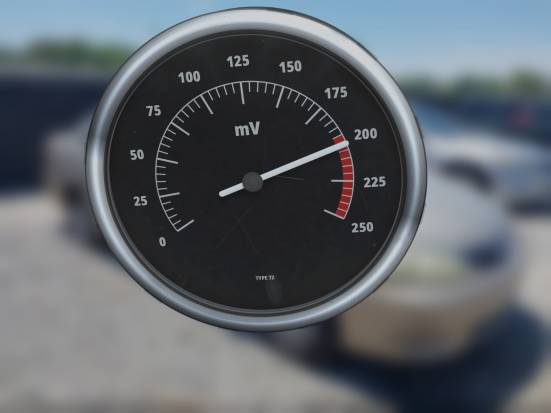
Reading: {"value": 200, "unit": "mV"}
